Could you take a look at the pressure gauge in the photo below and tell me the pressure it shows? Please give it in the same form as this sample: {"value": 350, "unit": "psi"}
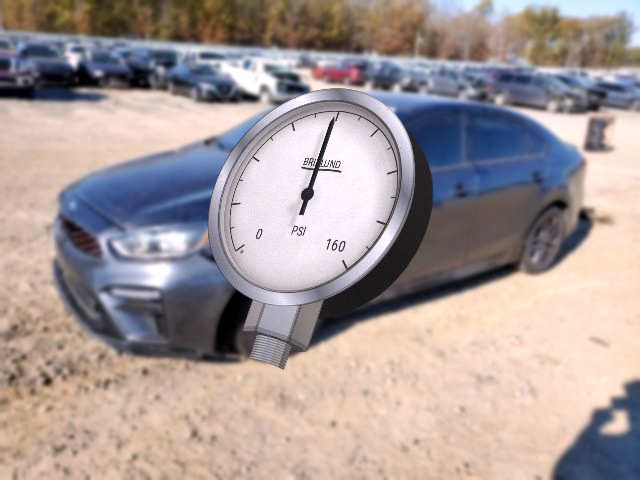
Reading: {"value": 80, "unit": "psi"}
